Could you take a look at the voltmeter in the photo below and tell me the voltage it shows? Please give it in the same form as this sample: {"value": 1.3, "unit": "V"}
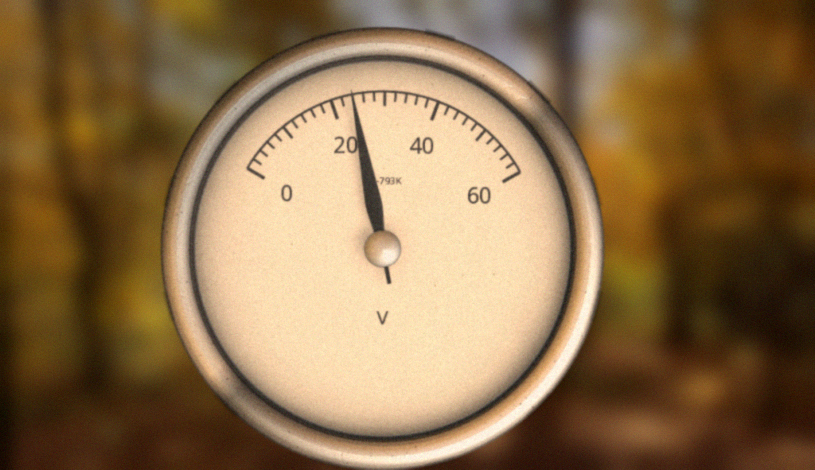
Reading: {"value": 24, "unit": "V"}
